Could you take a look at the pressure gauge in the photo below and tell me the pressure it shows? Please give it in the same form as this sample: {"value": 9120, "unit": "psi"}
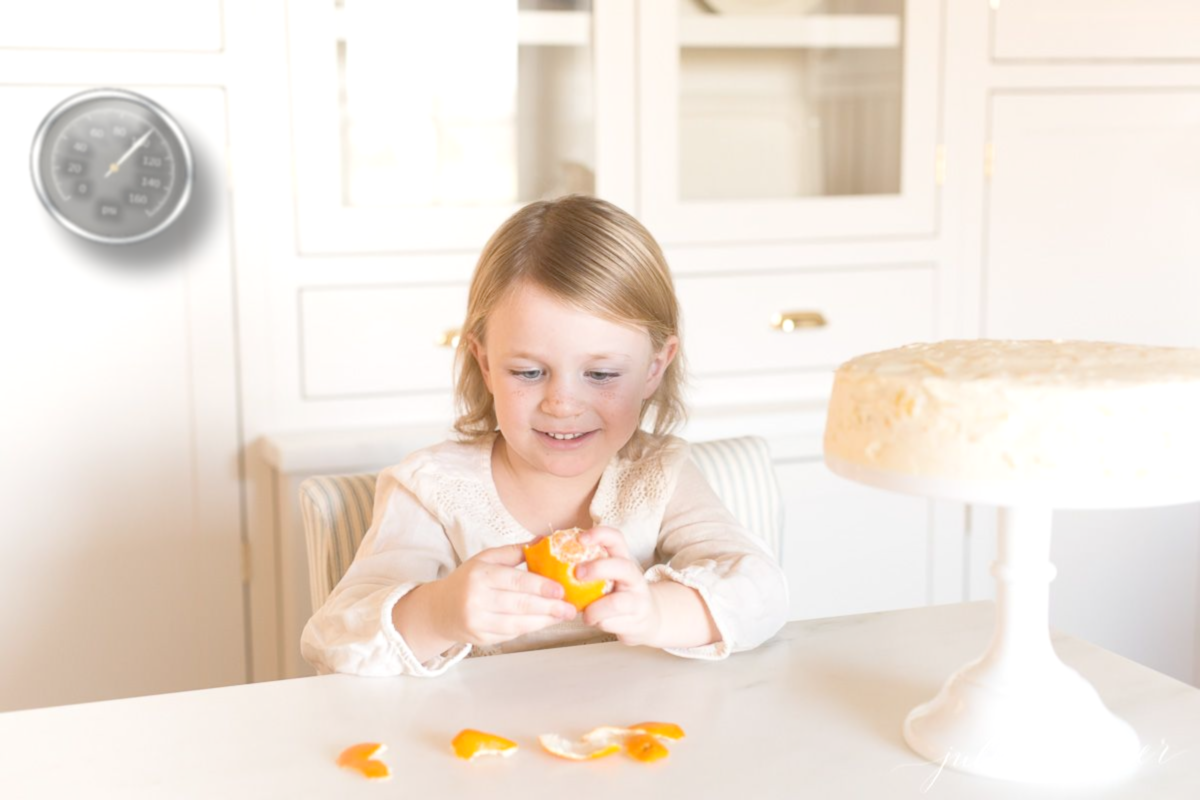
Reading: {"value": 100, "unit": "psi"}
